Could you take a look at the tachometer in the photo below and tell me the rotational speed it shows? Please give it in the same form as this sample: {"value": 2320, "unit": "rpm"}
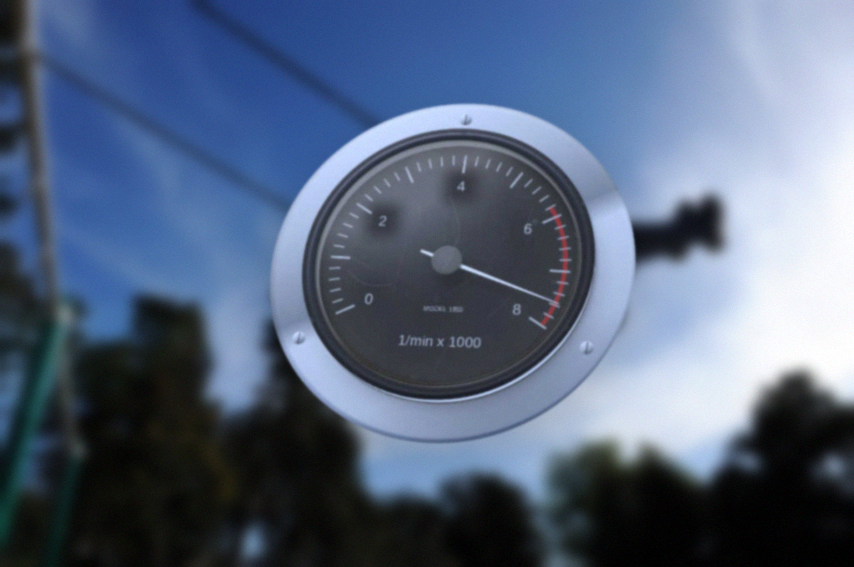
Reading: {"value": 7600, "unit": "rpm"}
